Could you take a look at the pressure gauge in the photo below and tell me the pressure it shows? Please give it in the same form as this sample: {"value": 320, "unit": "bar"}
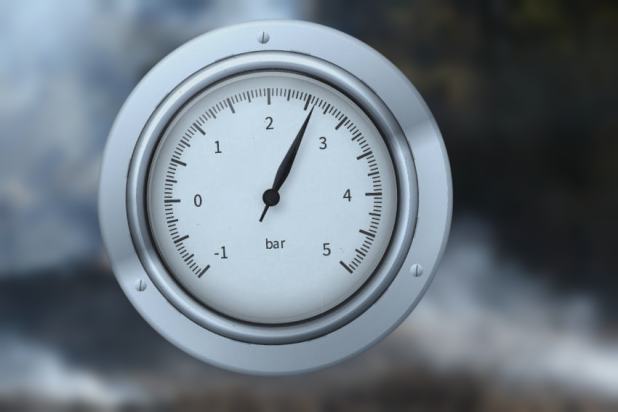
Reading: {"value": 2.6, "unit": "bar"}
